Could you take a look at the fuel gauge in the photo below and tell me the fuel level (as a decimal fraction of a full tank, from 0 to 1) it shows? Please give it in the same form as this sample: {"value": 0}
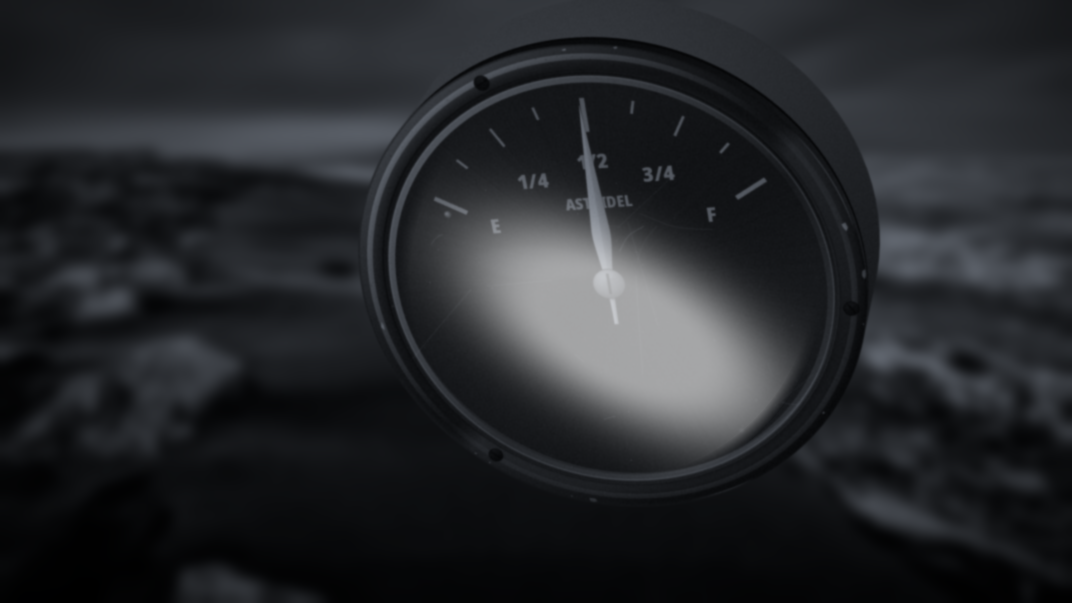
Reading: {"value": 0.5}
